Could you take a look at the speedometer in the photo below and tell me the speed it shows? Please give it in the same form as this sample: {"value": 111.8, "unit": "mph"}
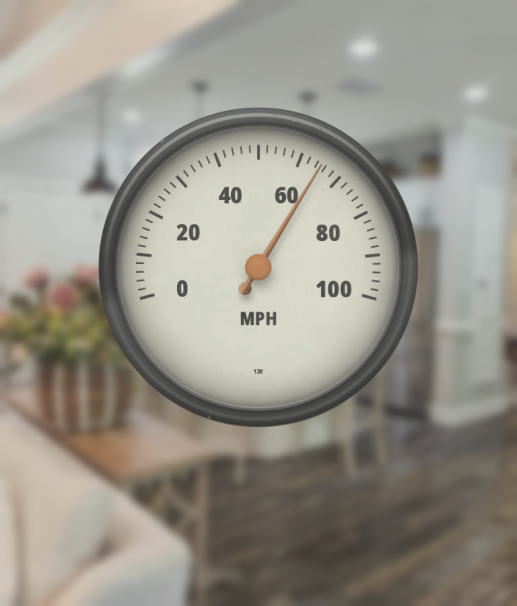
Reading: {"value": 65, "unit": "mph"}
